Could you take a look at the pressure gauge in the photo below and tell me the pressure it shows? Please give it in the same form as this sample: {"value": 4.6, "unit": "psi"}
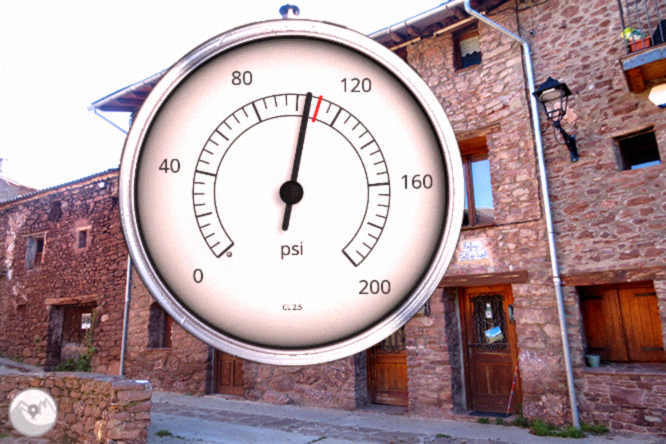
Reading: {"value": 105, "unit": "psi"}
